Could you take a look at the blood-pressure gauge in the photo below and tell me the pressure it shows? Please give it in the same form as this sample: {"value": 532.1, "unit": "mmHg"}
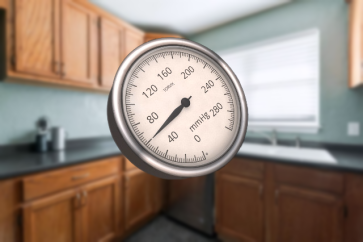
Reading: {"value": 60, "unit": "mmHg"}
